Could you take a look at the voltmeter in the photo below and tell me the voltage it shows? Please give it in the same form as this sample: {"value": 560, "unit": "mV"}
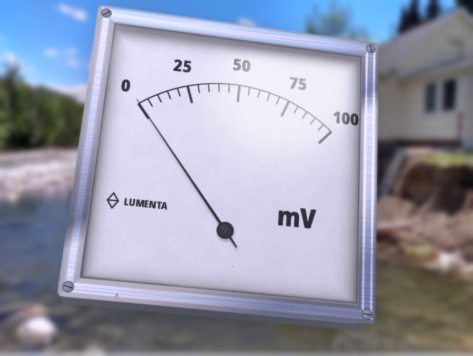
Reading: {"value": 0, "unit": "mV"}
